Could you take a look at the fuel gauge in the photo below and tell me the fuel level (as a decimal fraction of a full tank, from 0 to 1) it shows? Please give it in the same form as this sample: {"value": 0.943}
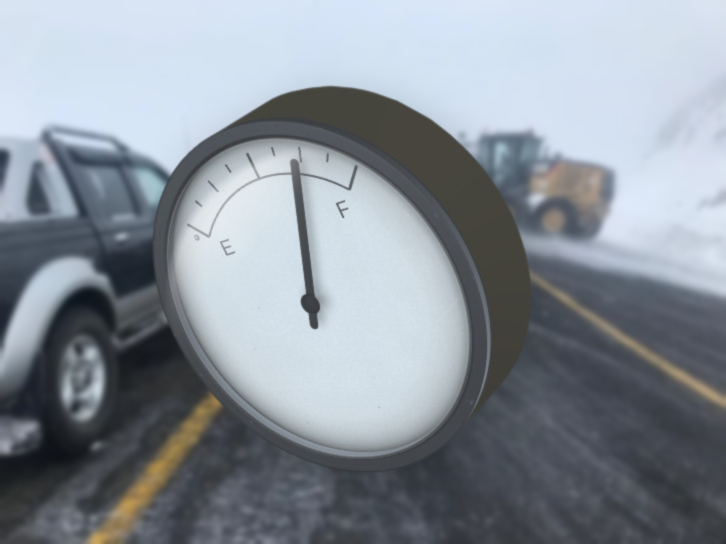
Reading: {"value": 0.75}
